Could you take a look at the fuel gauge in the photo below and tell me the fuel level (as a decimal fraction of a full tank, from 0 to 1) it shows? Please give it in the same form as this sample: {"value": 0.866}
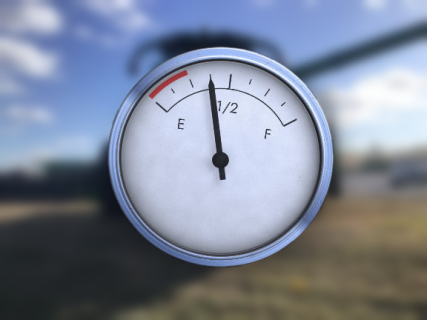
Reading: {"value": 0.375}
